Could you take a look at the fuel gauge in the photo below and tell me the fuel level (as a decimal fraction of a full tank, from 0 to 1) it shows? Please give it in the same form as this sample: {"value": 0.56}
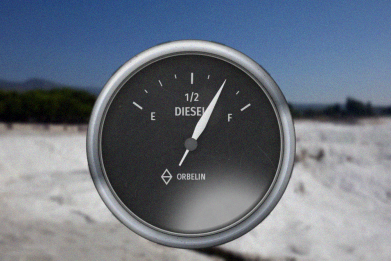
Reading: {"value": 0.75}
